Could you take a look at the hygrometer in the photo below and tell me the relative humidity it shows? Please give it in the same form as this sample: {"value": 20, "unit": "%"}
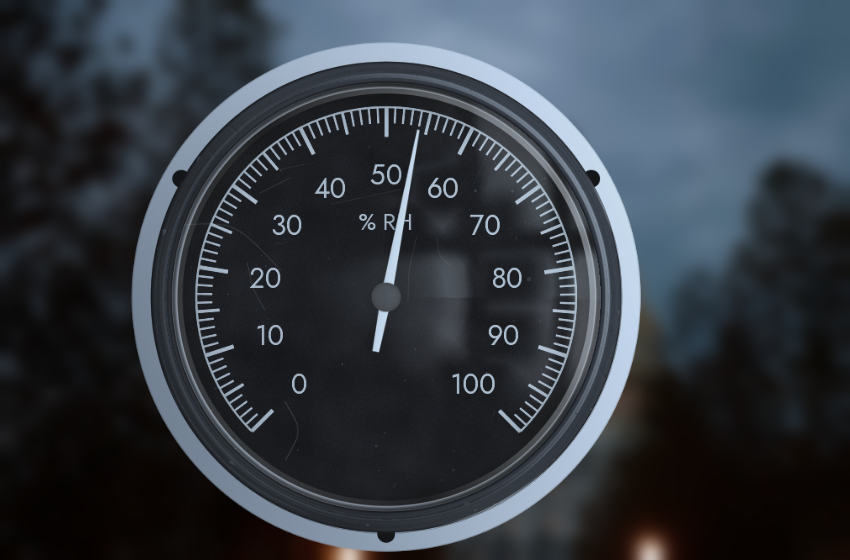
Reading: {"value": 54, "unit": "%"}
